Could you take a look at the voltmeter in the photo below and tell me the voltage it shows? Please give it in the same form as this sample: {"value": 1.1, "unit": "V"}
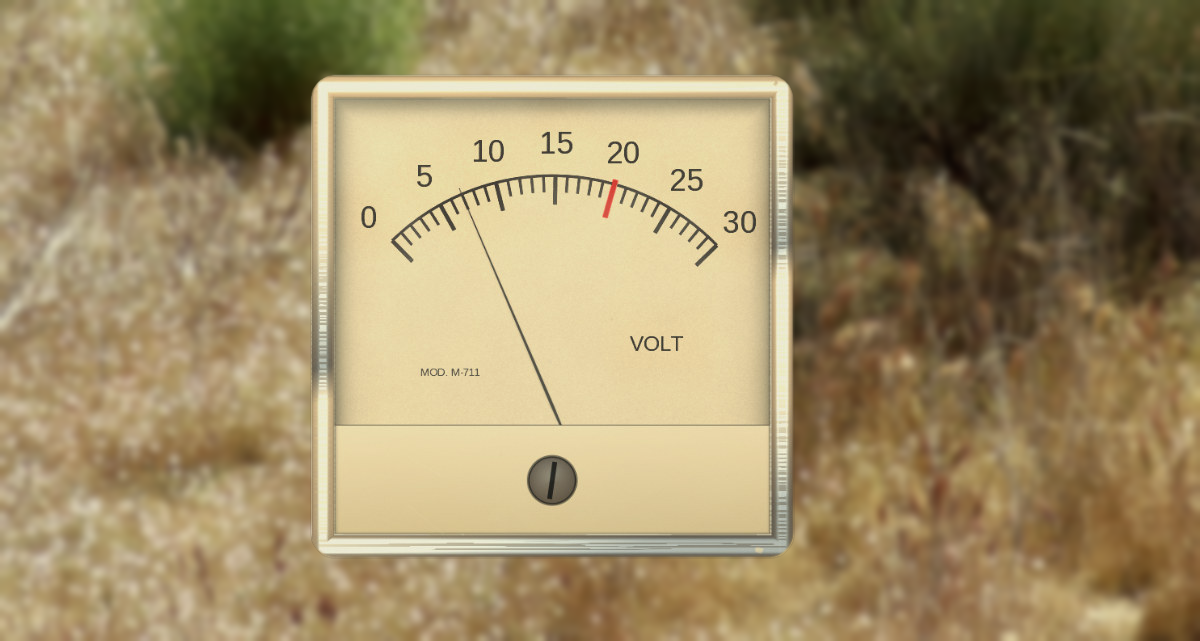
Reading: {"value": 7, "unit": "V"}
